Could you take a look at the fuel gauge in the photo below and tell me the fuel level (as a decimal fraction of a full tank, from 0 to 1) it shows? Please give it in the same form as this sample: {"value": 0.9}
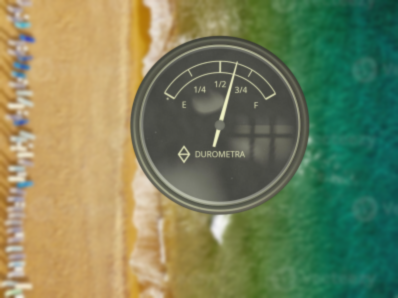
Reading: {"value": 0.625}
